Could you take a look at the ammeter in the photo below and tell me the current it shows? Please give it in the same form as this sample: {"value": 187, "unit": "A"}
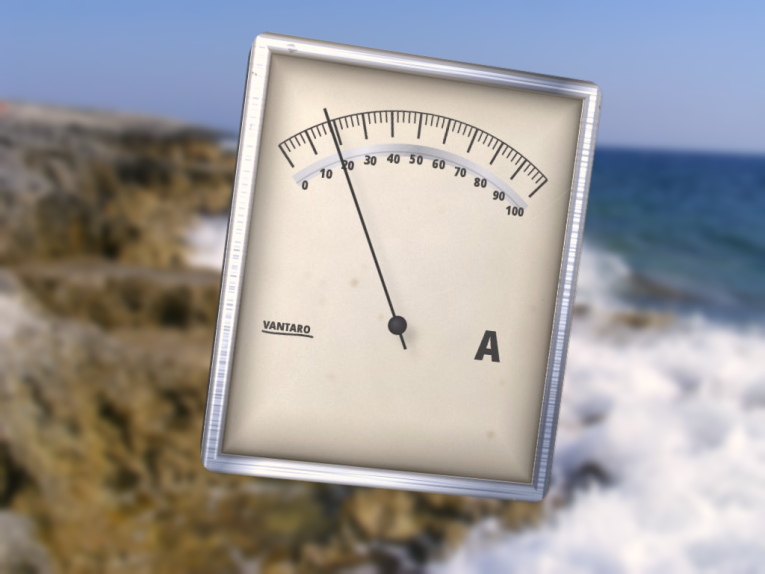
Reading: {"value": 18, "unit": "A"}
